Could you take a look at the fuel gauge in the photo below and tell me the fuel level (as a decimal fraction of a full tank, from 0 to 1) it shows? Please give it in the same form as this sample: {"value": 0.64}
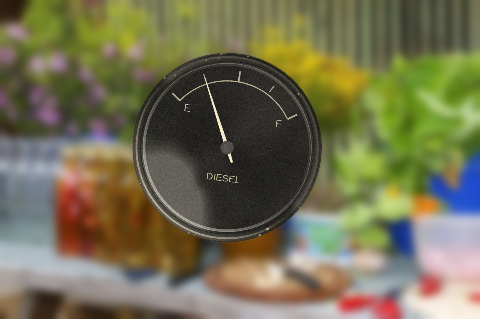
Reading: {"value": 0.25}
